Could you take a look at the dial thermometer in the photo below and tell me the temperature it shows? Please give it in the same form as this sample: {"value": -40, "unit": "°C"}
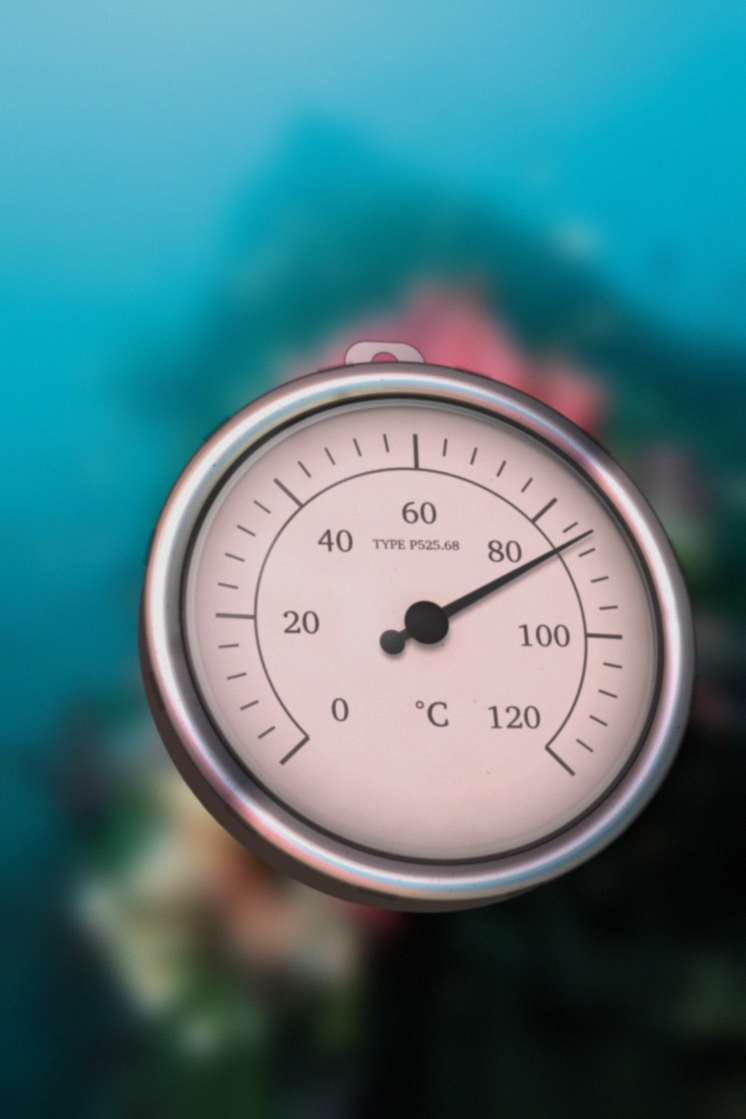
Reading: {"value": 86, "unit": "°C"}
